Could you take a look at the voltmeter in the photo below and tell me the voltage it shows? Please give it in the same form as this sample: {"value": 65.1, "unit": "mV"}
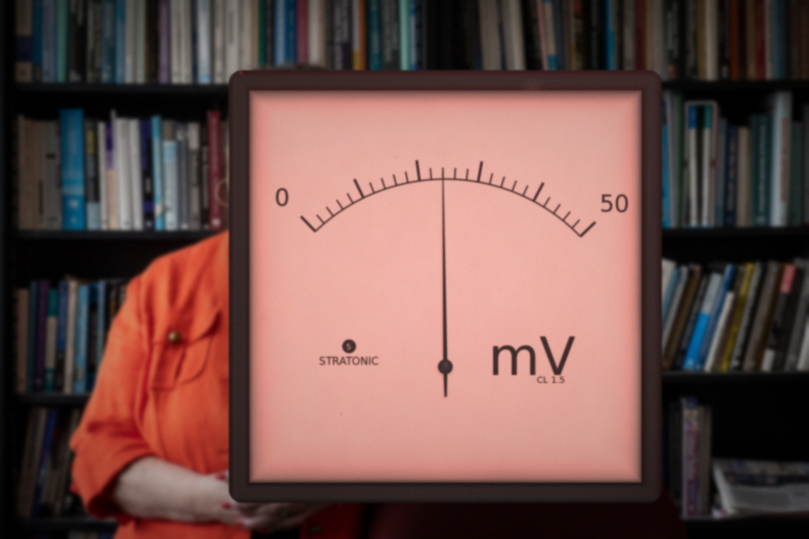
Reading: {"value": 24, "unit": "mV"}
